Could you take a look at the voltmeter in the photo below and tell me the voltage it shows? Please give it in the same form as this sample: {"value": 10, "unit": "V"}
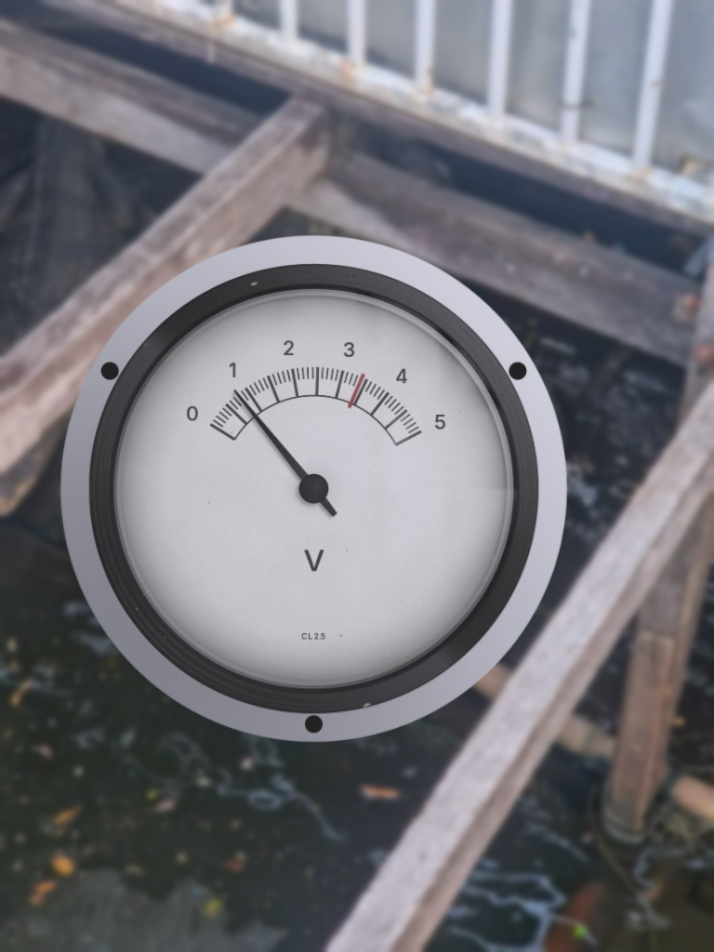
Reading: {"value": 0.8, "unit": "V"}
